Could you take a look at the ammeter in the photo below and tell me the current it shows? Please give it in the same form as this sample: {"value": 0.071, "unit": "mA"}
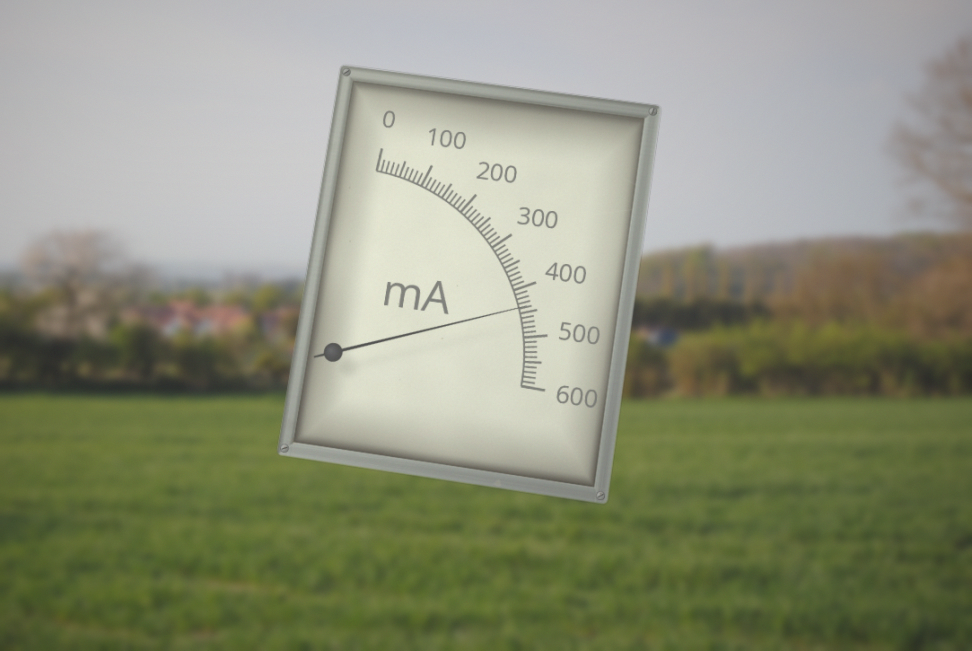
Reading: {"value": 440, "unit": "mA"}
